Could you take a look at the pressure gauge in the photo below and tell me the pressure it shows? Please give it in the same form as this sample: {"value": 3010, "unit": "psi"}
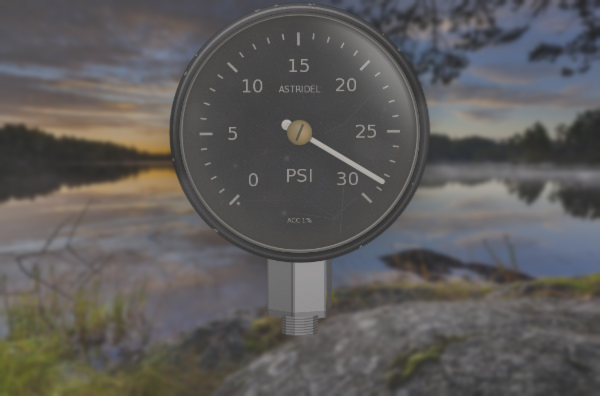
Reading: {"value": 28.5, "unit": "psi"}
